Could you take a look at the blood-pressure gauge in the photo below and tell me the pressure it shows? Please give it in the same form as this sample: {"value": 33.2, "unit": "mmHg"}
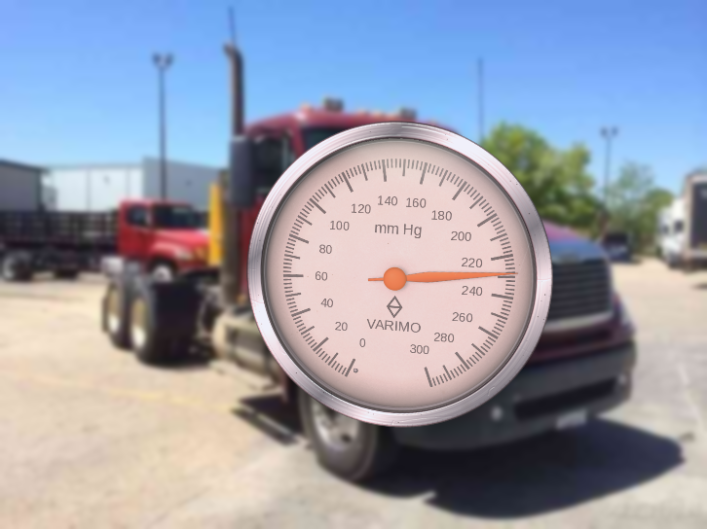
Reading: {"value": 228, "unit": "mmHg"}
